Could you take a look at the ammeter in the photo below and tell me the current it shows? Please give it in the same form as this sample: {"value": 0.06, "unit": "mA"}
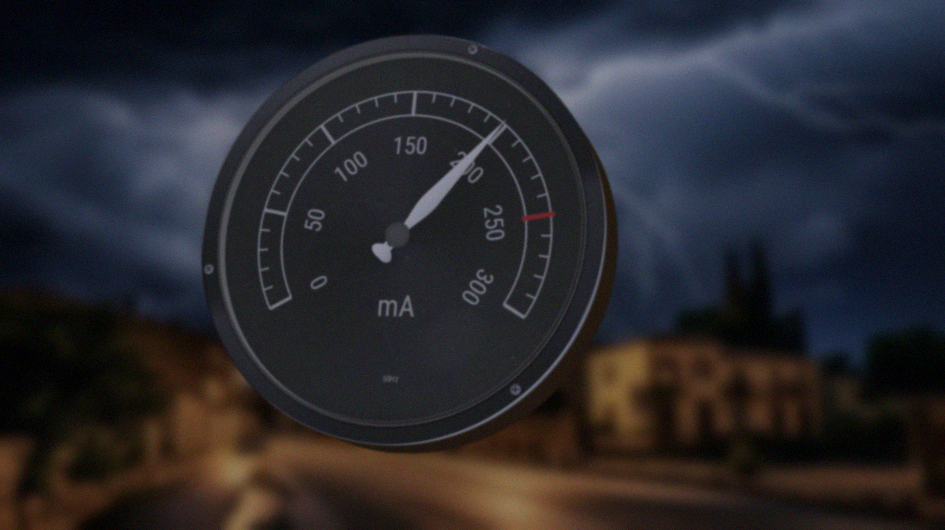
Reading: {"value": 200, "unit": "mA"}
